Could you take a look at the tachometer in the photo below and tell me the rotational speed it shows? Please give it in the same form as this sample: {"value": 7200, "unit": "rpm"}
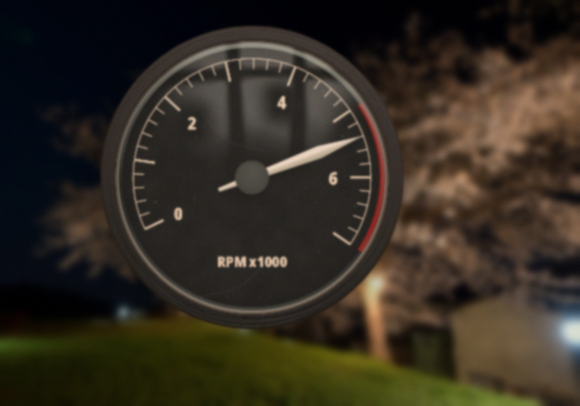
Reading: {"value": 5400, "unit": "rpm"}
